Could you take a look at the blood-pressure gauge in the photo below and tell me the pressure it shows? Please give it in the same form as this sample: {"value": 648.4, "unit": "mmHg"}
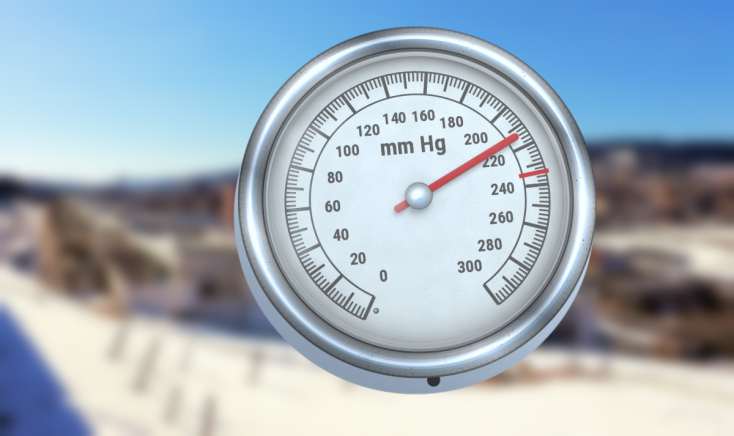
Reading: {"value": 214, "unit": "mmHg"}
